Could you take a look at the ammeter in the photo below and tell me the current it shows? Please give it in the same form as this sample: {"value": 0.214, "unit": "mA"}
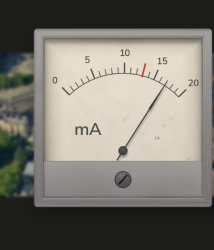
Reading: {"value": 17, "unit": "mA"}
